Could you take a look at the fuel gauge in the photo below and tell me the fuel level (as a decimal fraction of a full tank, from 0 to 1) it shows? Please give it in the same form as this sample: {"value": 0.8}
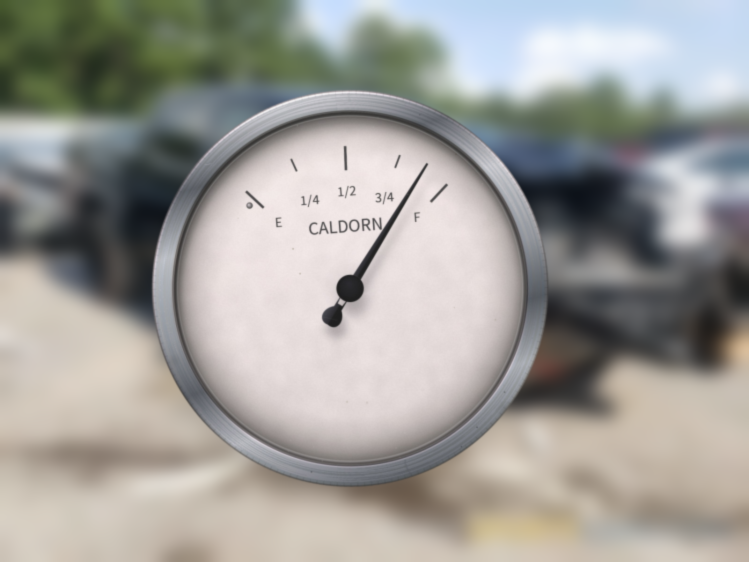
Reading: {"value": 0.875}
